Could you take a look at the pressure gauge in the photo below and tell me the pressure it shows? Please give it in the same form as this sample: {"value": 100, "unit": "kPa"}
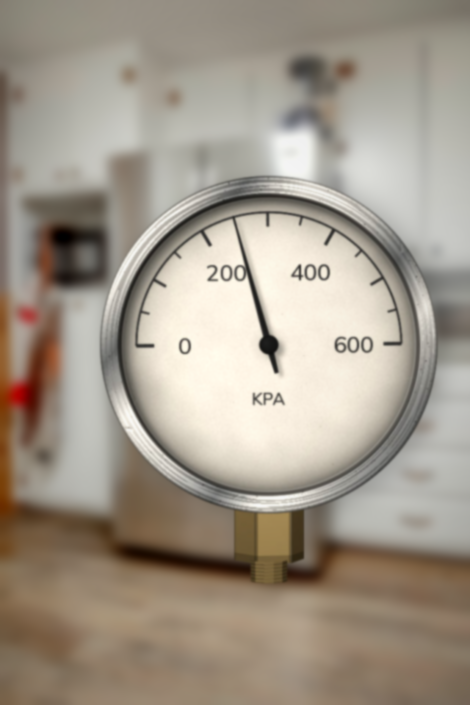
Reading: {"value": 250, "unit": "kPa"}
